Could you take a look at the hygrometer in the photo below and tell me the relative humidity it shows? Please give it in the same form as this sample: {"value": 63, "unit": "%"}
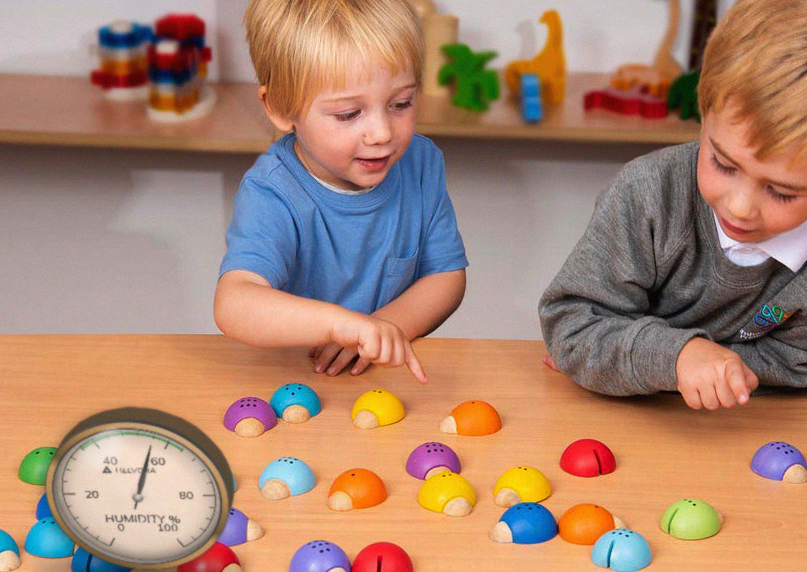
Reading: {"value": 56, "unit": "%"}
